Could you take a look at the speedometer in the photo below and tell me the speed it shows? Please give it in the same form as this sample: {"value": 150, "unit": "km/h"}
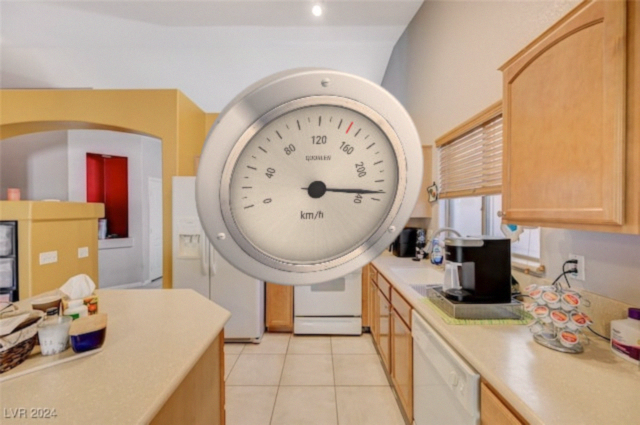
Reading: {"value": 230, "unit": "km/h"}
